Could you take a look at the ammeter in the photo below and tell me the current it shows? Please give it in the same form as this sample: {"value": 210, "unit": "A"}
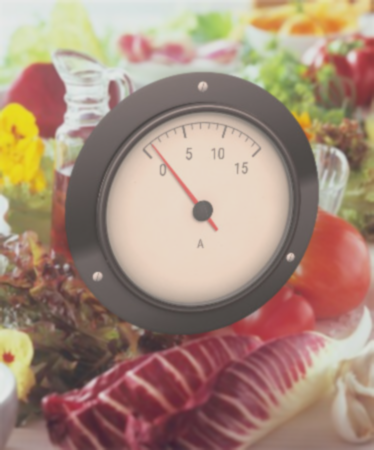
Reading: {"value": 1, "unit": "A"}
